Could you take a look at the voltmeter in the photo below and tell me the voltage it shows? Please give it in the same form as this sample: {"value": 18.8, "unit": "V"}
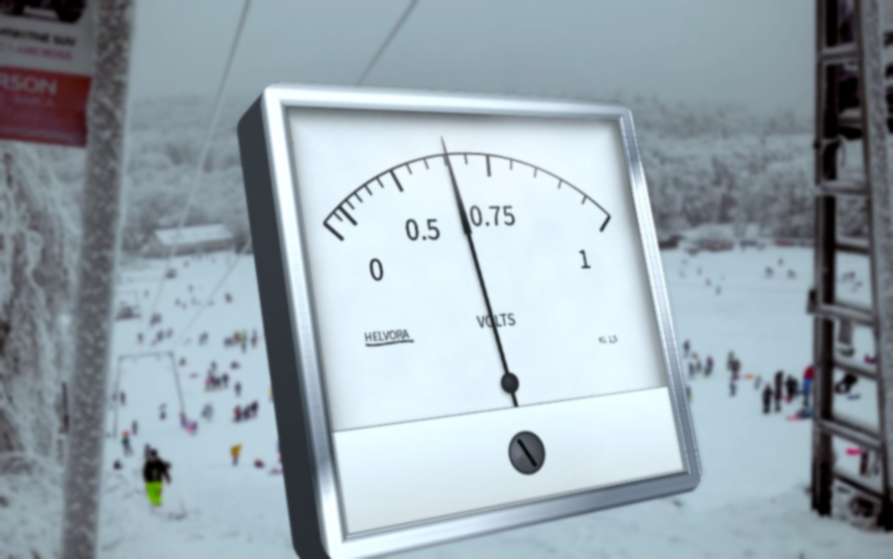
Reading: {"value": 0.65, "unit": "V"}
